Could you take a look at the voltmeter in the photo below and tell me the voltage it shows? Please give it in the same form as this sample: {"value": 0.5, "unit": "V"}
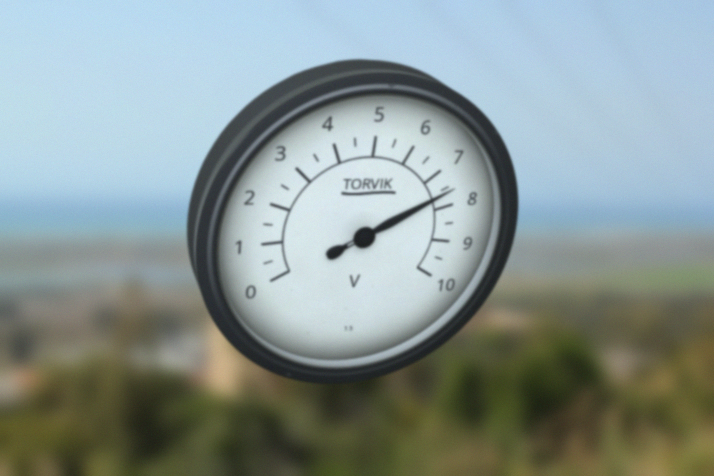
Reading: {"value": 7.5, "unit": "V"}
